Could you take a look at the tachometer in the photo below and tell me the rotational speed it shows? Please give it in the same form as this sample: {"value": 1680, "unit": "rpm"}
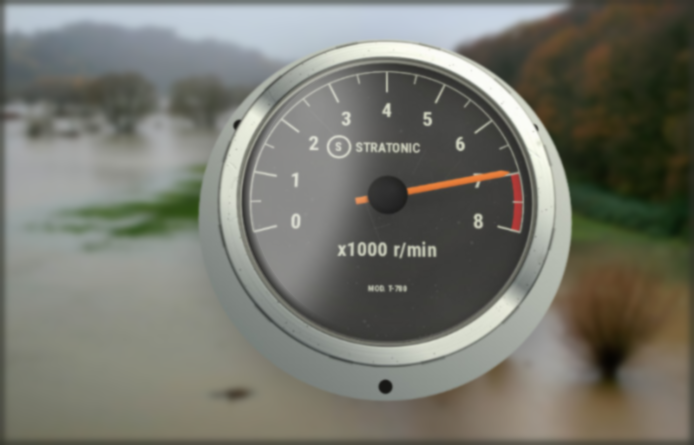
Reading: {"value": 7000, "unit": "rpm"}
